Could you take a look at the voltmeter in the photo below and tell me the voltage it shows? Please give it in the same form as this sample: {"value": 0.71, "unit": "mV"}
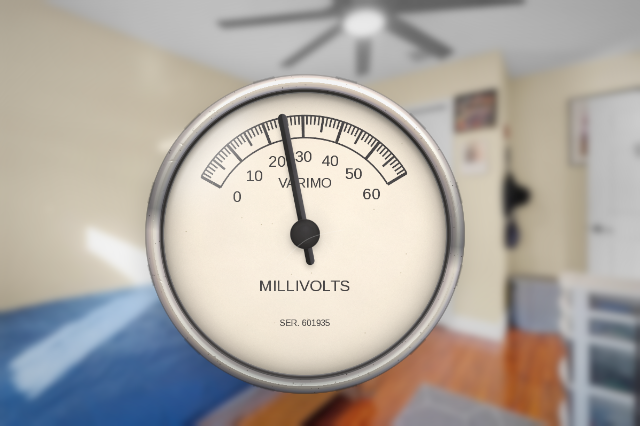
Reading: {"value": 25, "unit": "mV"}
